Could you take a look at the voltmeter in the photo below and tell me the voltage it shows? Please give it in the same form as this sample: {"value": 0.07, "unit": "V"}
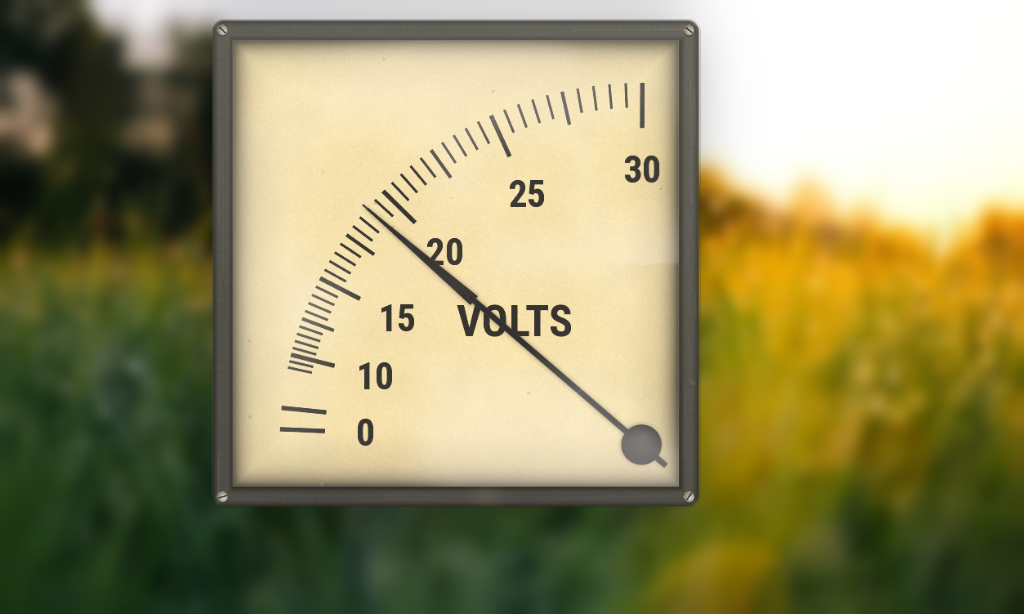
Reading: {"value": 19, "unit": "V"}
